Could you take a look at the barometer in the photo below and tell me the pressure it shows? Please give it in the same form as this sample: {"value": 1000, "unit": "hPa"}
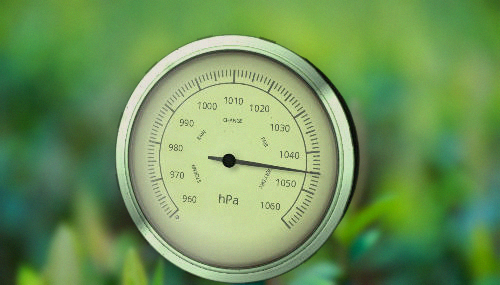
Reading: {"value": 1045, "unit": "hPa"}
